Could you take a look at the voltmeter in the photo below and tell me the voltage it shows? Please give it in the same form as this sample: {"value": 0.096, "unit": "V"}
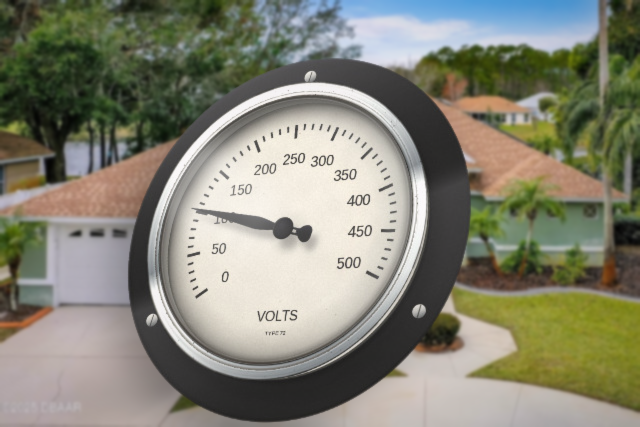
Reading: {"value": 100, "unit": "V"}
